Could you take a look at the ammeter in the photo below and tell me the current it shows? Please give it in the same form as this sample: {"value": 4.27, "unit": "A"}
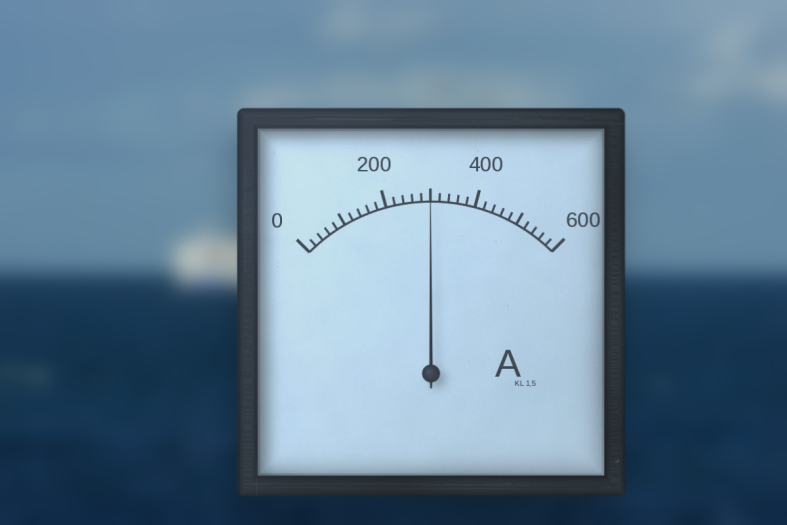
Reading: {"value": 300, "unit": "A"}
